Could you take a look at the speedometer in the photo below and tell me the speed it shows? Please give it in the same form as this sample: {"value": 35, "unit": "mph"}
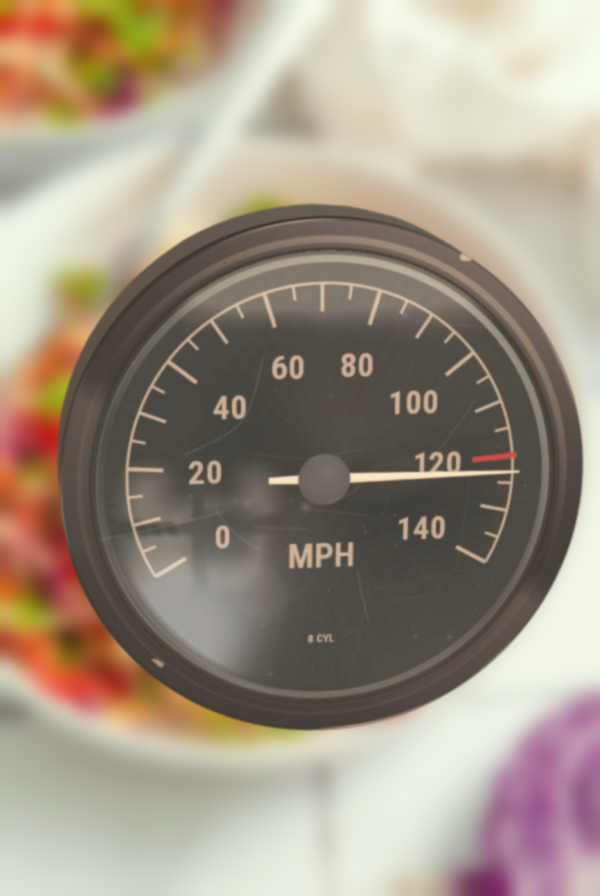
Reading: {"value": 122.5, "unit": "mph"}
